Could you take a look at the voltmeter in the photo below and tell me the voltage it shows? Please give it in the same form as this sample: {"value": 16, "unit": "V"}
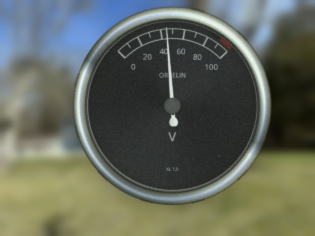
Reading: {"value": 45, "unit": "V"}
